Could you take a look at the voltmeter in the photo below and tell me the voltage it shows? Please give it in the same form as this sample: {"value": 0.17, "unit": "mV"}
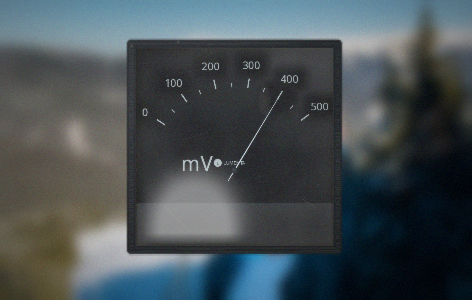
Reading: {"value": 400, "unit": "mV"}
